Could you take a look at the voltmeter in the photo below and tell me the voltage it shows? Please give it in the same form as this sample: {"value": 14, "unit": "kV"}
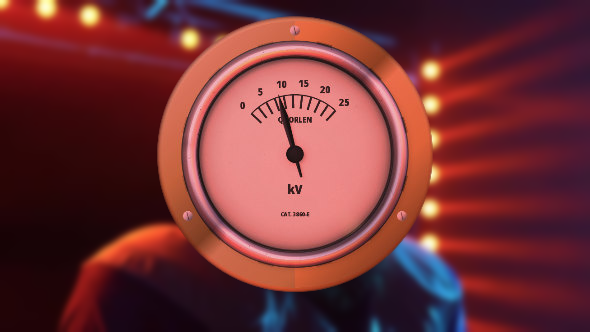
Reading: {"value": 8.75, "unit": "kV"}
